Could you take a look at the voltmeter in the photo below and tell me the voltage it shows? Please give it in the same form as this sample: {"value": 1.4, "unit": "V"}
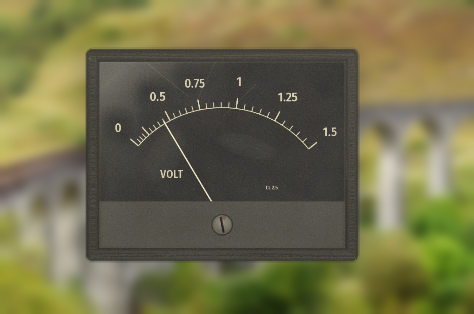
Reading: {"value": 0.45, "unit": "V"}
